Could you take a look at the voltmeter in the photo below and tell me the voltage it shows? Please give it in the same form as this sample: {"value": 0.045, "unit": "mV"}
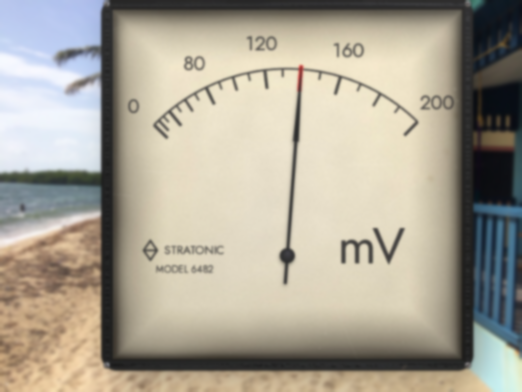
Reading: {"value": 140, "unit": "mV"}
